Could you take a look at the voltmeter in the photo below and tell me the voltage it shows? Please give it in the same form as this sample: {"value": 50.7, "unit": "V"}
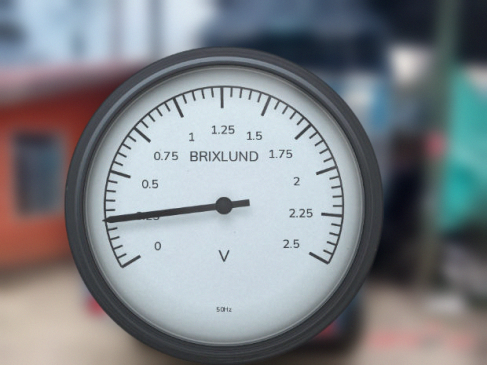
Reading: {"value": 0.25, "unit": "V"}
